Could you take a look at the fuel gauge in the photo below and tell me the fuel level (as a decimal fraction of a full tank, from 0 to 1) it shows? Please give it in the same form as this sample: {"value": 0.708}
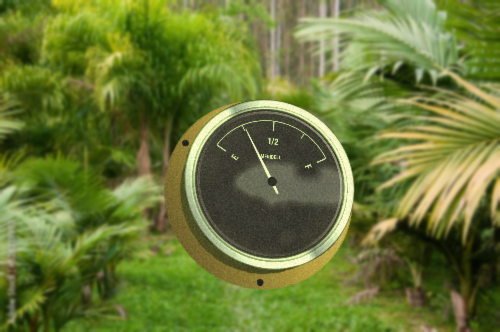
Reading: {"value": 0.25}
